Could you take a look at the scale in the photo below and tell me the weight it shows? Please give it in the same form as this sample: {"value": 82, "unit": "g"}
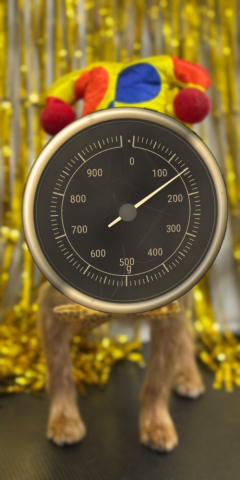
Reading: {"value": 140, "unit": "g"}
